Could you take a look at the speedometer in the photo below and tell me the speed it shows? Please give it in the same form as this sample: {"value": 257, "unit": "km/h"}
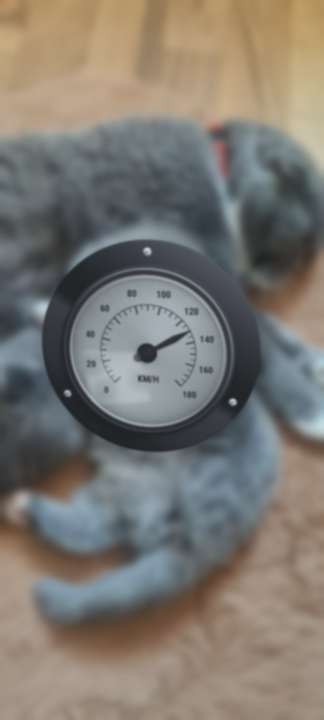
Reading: {"value": 130, "unit": "km/h"}
